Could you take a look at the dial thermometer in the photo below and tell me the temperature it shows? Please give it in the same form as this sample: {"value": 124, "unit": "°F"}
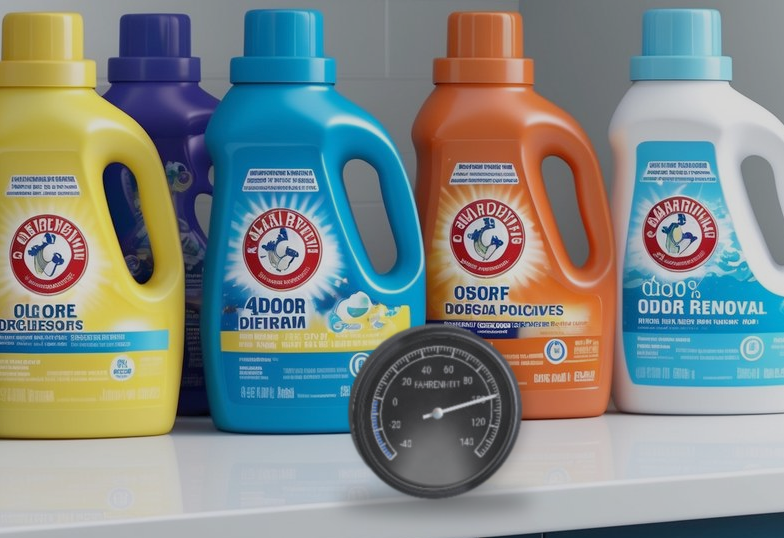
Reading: {"value": 100, "unit": "°F"}
